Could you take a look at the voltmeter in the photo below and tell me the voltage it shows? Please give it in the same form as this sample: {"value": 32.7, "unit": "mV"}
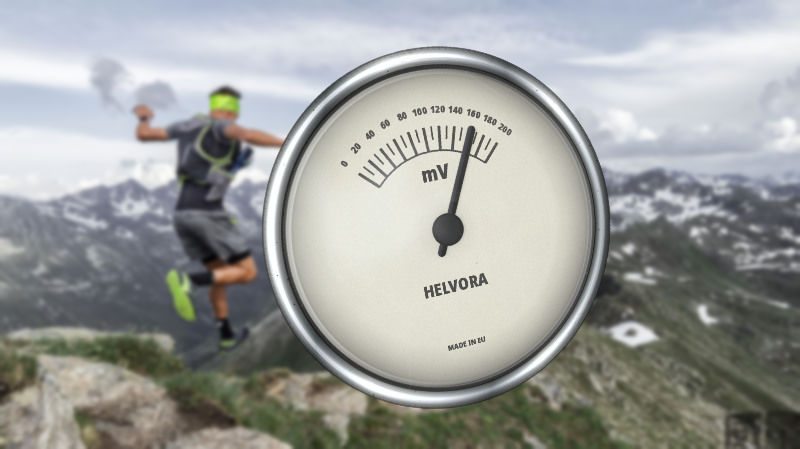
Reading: {"value": 160, "unit": "mV"}
